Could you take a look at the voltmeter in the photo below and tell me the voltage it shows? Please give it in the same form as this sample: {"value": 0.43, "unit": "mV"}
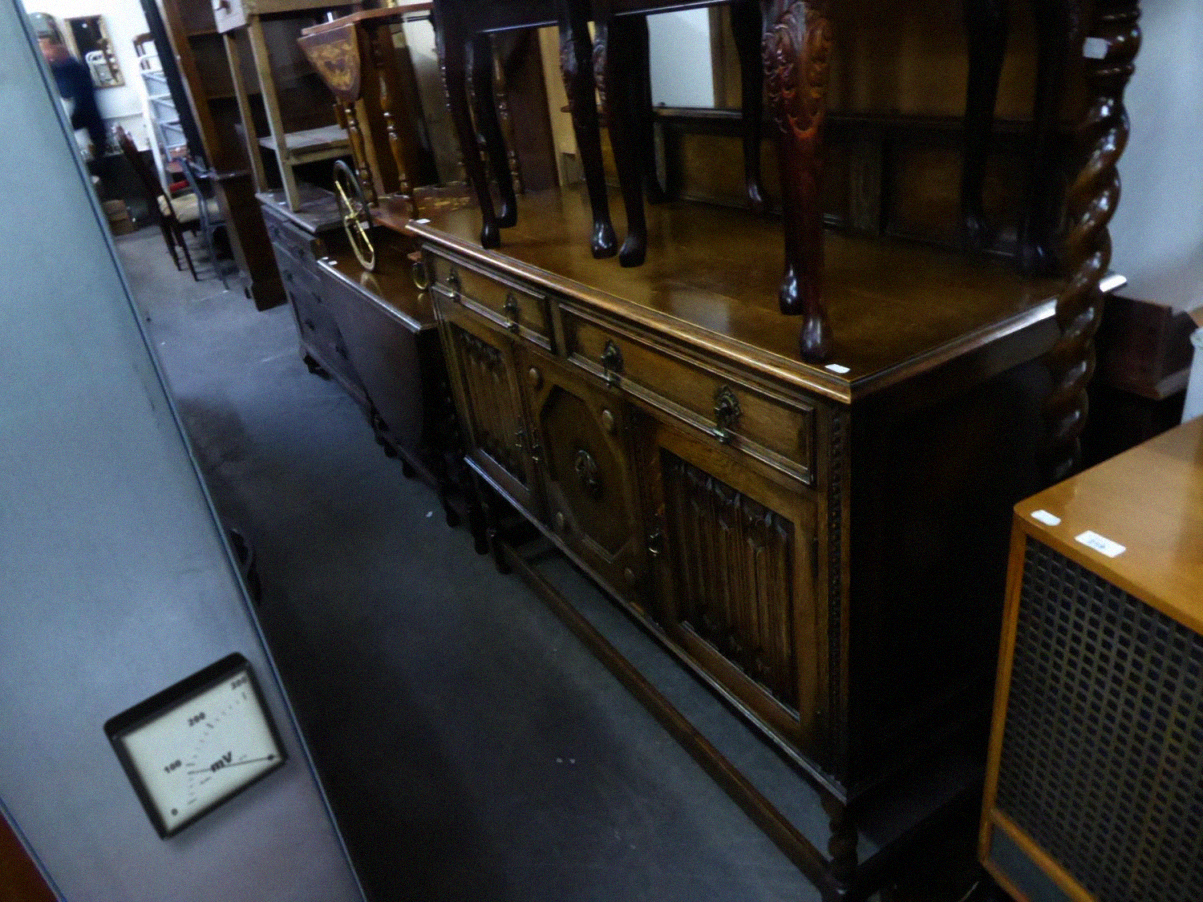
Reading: {"value": 80, "unit": "mV"}
